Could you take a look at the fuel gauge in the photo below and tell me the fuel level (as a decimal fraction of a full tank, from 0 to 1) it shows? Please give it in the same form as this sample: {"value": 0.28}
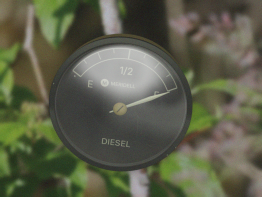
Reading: {"value": 1}
